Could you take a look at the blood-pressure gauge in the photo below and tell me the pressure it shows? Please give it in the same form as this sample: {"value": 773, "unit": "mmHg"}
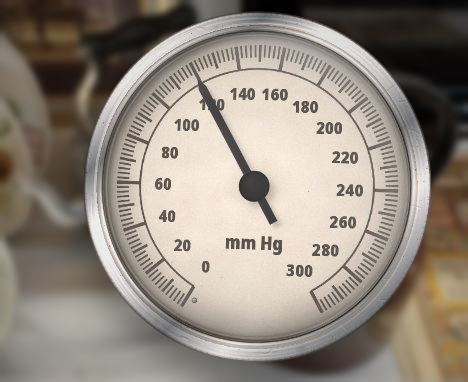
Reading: {"value": 120, "unit": "mmHg"}
